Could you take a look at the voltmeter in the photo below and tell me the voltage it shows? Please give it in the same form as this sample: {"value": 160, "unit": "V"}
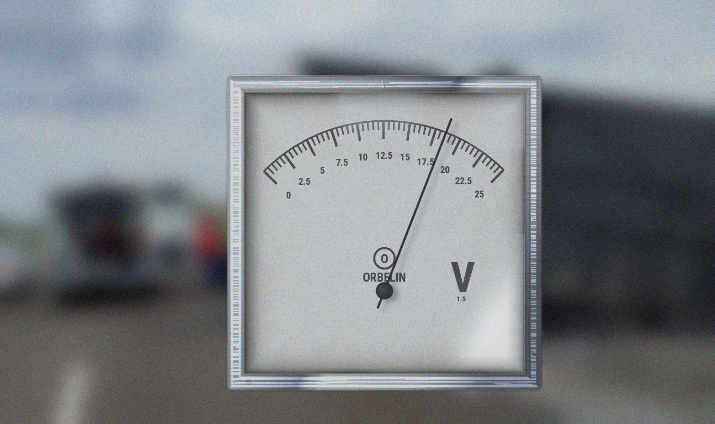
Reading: {"value": 18.5, "unit": "V"}
